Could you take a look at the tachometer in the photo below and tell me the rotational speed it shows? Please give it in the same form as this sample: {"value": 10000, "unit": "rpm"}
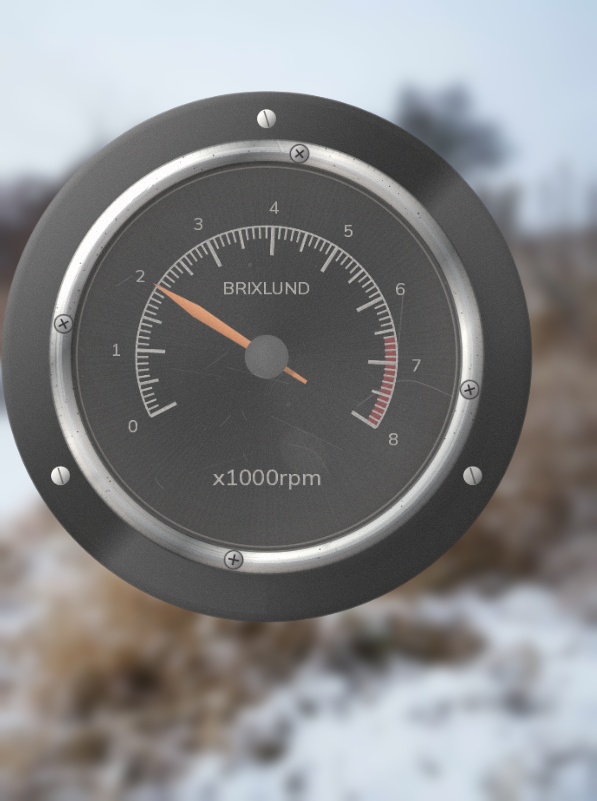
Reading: {"value": 2000, "unit": "rpm"}
